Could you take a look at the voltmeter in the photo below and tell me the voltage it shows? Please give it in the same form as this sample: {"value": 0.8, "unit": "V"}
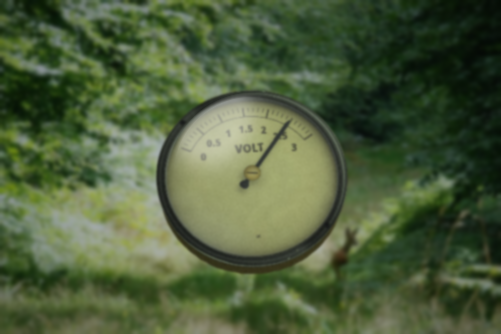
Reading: {"value": 2.5, "unit": "V"}
